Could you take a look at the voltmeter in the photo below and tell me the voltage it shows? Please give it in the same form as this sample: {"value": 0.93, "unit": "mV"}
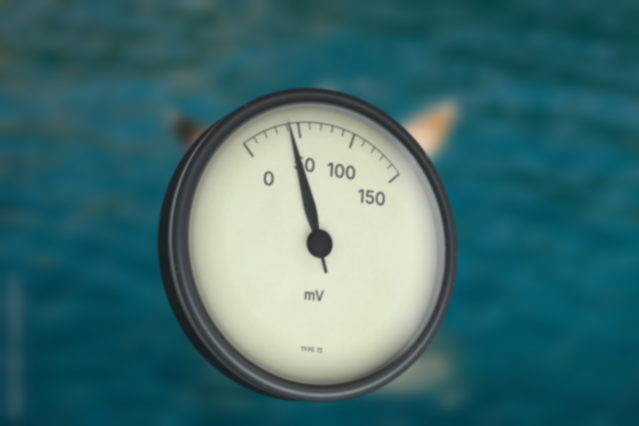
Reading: {"value": 40, "unit": "mV"}
